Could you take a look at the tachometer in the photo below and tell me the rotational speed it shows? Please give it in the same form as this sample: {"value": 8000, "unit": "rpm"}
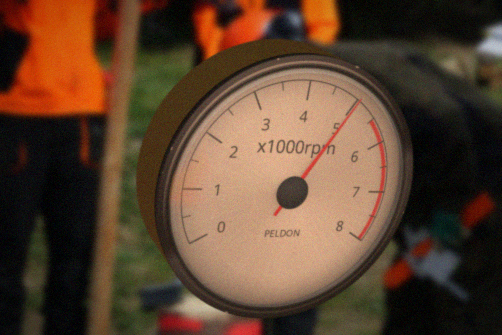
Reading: {"value": 5000, "unit": "rpm"}
